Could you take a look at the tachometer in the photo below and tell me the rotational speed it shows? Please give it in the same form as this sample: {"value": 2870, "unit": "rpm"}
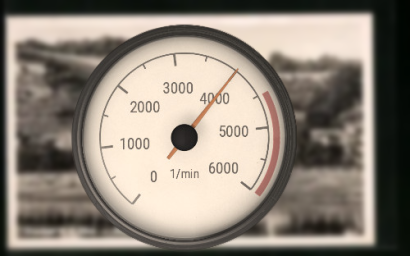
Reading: {"value": 4000, "unit": "rpm"}
